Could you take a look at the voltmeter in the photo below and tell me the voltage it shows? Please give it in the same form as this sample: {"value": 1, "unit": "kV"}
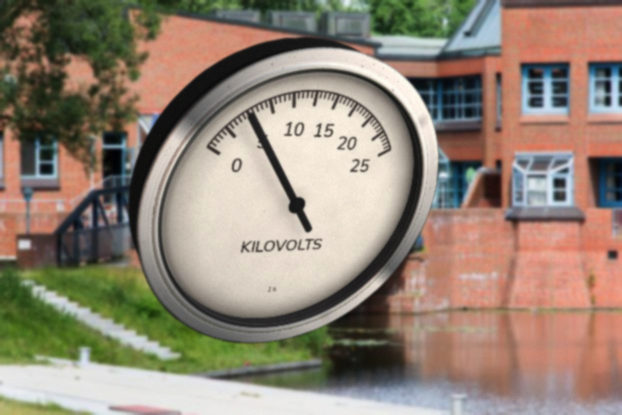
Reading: {"value": 5, "unit": "kV"}
